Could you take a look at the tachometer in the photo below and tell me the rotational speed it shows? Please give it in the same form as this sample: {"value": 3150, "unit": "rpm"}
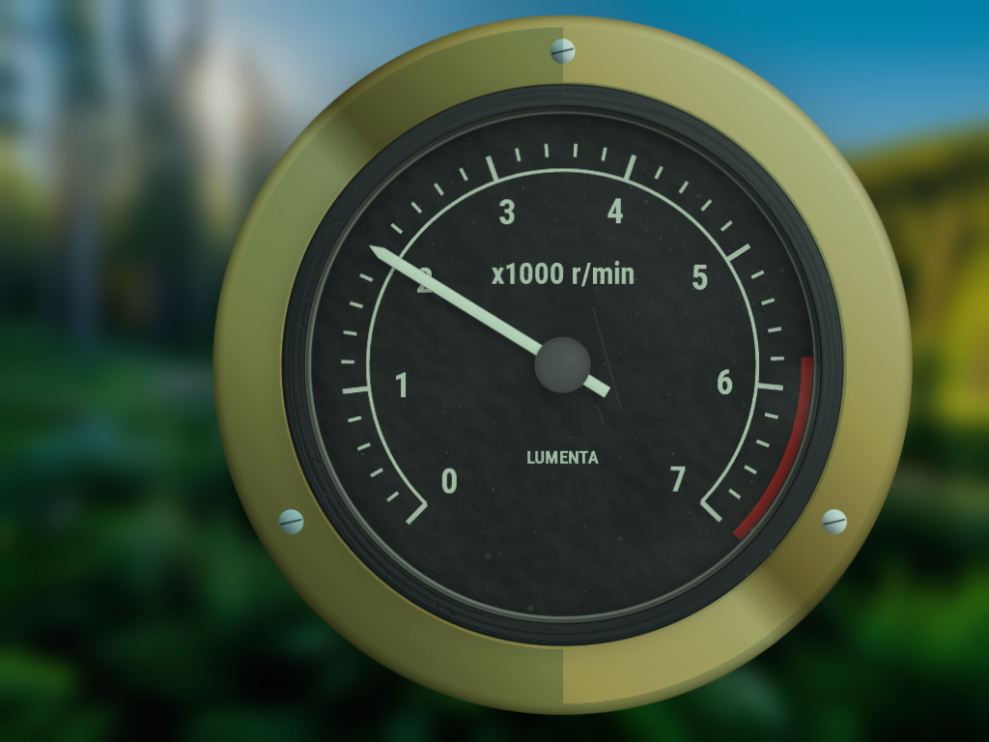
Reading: {"value": 2000, "unit": "rpm"}
